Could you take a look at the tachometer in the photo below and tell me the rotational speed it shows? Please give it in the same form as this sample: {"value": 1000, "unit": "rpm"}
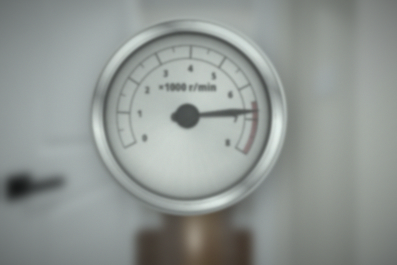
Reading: {"value": 6750, "unit": "rpm"}
